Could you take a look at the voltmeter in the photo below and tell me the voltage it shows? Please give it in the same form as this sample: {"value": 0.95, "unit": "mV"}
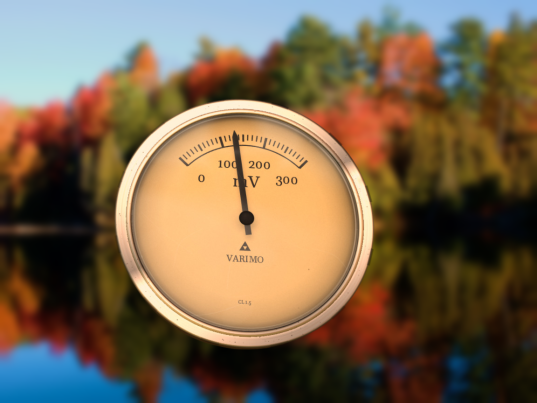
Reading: {"value": 130, "unit": "mV"}
